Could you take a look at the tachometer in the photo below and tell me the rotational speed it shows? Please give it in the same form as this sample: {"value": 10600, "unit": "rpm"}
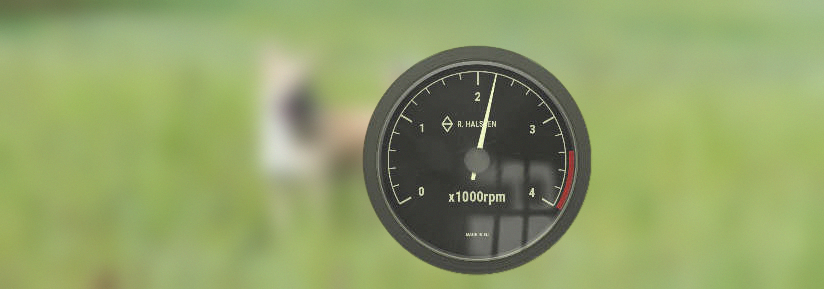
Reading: {"value": 2200, "unit": "rpm"}
